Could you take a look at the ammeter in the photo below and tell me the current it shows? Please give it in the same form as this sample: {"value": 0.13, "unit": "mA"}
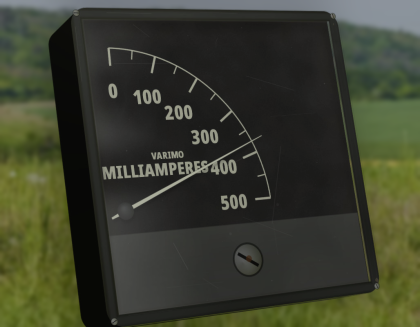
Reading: {"value": 375, "unit": "mA"}
